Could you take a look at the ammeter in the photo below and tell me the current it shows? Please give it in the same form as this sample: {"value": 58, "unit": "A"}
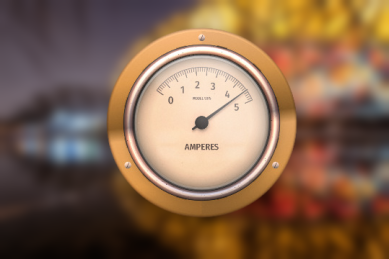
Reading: {"value": 4.5, "unit": "A"}
